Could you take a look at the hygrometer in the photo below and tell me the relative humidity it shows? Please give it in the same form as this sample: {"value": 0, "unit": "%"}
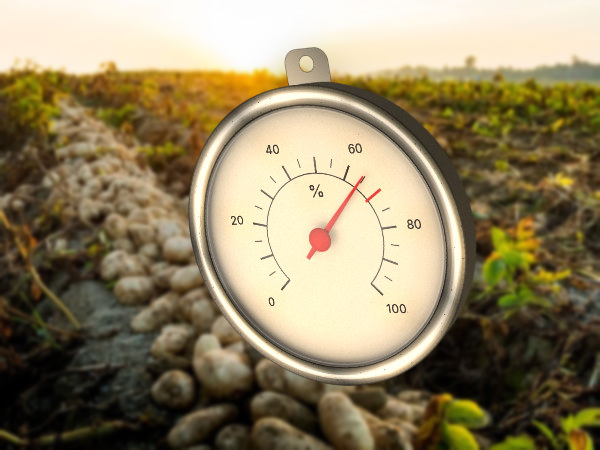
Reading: {"value": 65, "unit": "%"}
